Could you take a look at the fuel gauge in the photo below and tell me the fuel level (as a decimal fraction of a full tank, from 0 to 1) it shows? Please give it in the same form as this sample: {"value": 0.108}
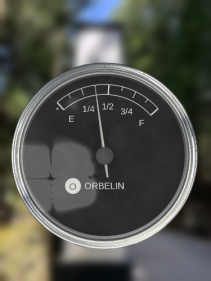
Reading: {"value": 0.375}
